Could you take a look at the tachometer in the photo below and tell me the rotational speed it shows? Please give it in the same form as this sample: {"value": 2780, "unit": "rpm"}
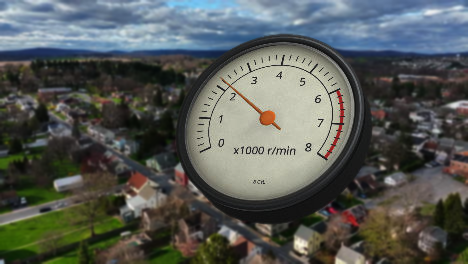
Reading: {"value": 2200, "unit": "rpm"}
